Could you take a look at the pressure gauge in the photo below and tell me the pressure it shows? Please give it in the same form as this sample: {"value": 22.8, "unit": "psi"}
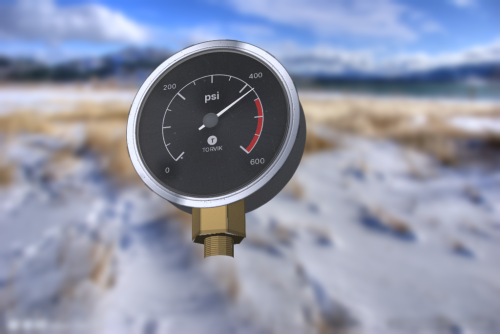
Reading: {"value": 425, "unit": "psi"}
